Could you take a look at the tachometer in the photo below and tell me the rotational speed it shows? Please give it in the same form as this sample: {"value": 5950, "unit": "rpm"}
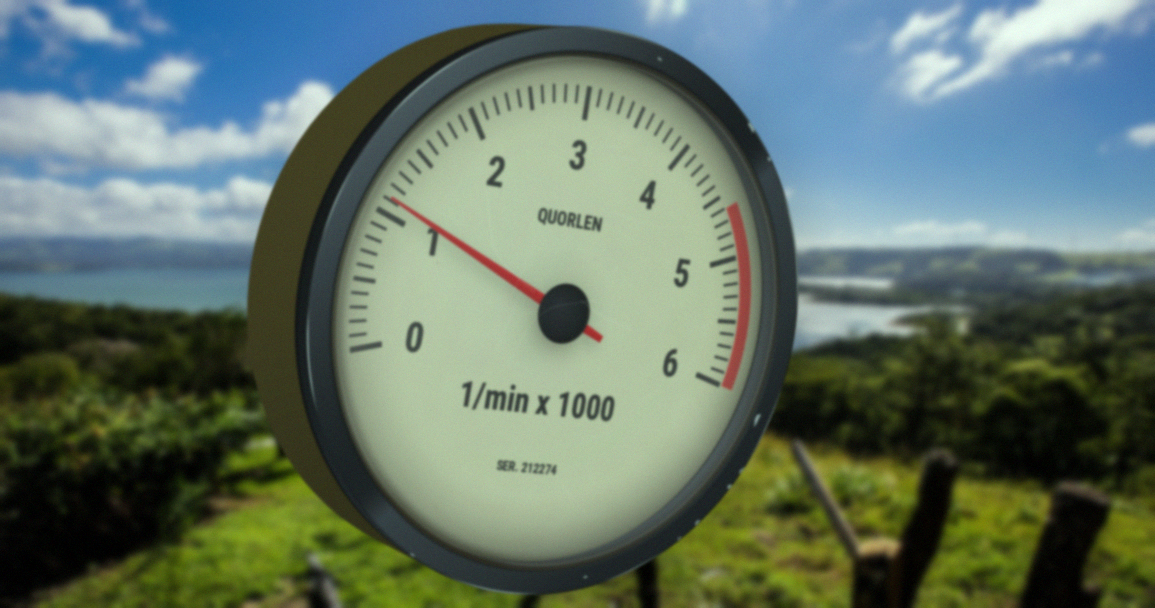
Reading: {"value": 1100, "unit": "rpm"}
